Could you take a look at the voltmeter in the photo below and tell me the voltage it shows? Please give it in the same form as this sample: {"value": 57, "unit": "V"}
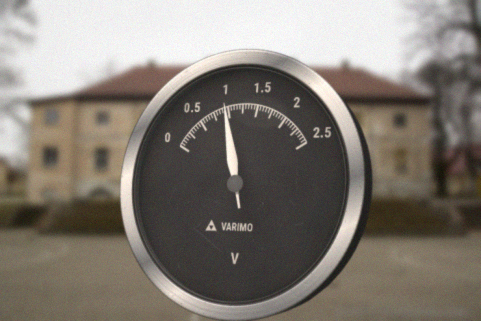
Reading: {"value": 1, "unit": "V"}
